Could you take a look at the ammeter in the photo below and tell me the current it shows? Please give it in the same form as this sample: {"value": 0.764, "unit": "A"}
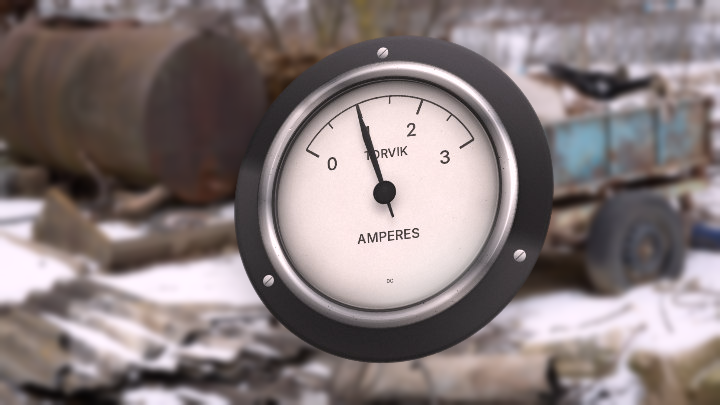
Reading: {"value": 1, "unit": "A"}
